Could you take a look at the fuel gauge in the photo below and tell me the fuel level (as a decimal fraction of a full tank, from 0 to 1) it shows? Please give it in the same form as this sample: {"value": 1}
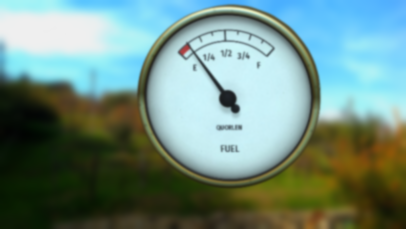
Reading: {"value": 0.125}
